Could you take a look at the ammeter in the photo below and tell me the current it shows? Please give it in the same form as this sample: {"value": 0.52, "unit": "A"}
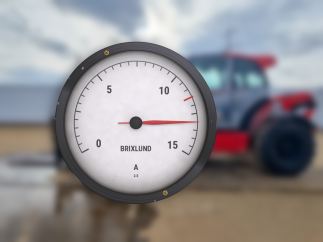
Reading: {"value": 13, "unit": "A"}
